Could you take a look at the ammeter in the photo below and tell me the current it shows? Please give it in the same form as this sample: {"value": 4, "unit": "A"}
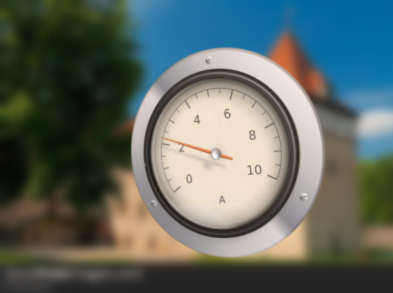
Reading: {"value": 2.25, "unit": "A"}
